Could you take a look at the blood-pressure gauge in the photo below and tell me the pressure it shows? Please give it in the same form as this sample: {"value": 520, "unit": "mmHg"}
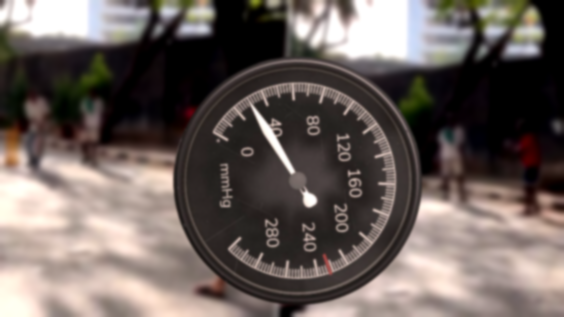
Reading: {"value": 30, "unit": "mmHg"}
